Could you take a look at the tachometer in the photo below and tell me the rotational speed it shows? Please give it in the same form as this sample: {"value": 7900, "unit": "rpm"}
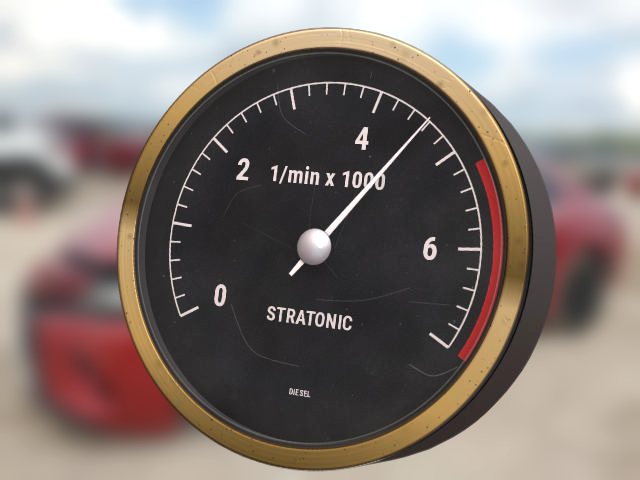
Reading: {"value": 4600, "unit": "rpm"}
